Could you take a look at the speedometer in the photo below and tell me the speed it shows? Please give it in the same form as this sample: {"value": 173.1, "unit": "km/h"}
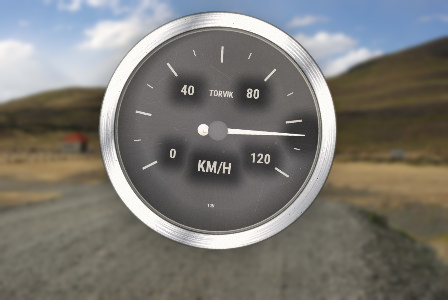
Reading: {"value": 105, "unit": "km/h"}
